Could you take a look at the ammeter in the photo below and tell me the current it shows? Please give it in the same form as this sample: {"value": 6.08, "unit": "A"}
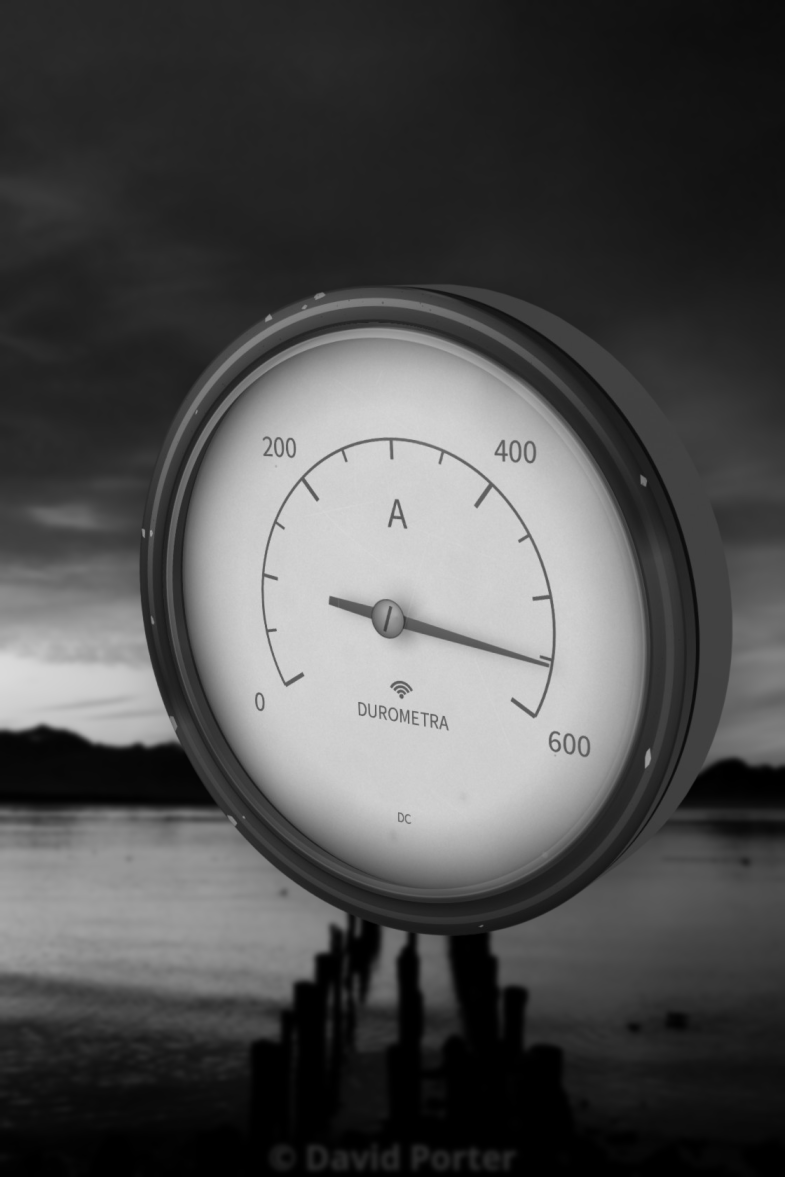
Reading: {"value": 550, "unit": "A"}
